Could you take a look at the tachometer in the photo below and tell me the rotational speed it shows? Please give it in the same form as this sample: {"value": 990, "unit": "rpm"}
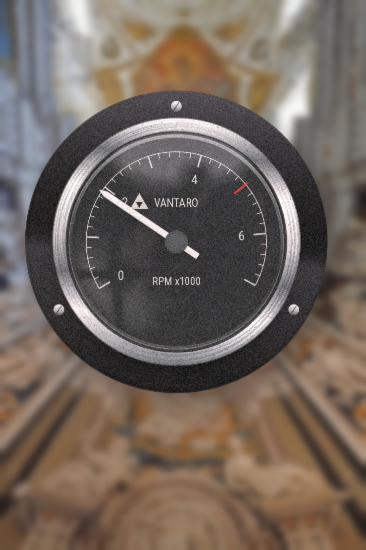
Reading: {"value": 1900, "unit": "rpm"}
